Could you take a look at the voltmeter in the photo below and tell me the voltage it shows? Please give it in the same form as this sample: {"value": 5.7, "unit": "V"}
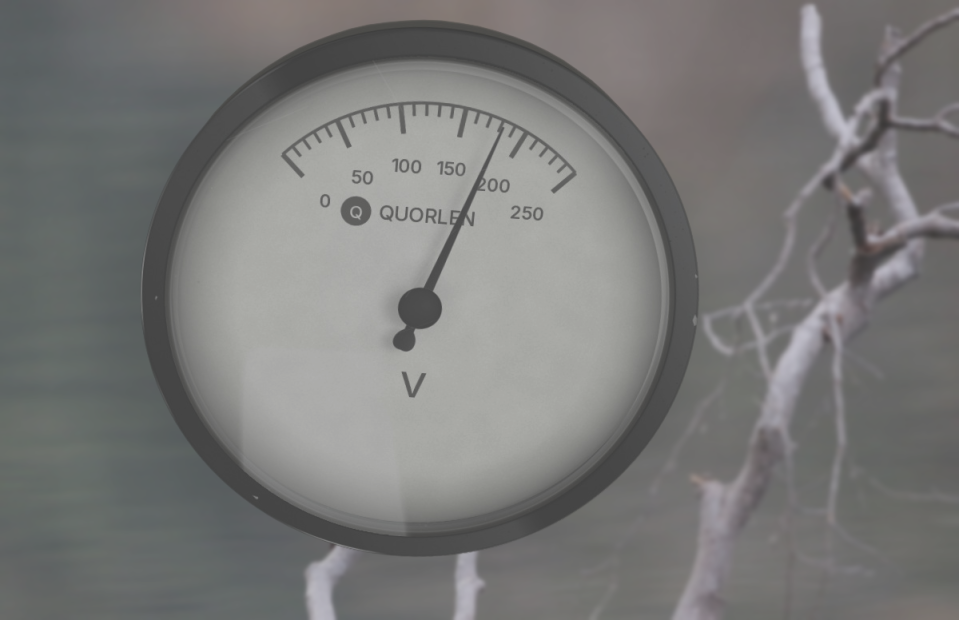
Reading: {"value": 180, "unit": "V"}
